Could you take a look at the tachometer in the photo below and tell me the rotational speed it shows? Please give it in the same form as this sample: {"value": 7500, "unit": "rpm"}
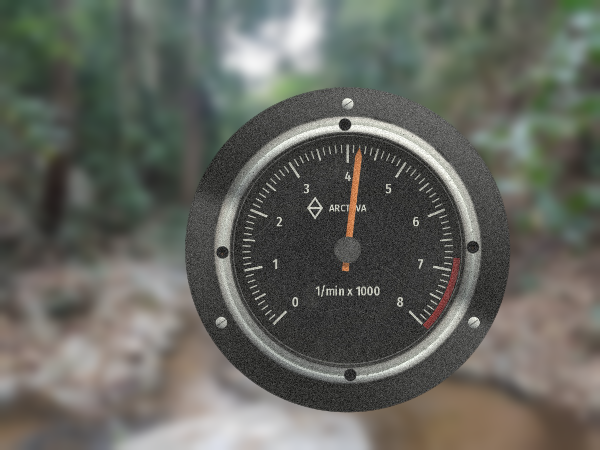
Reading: {"value": 4200, "unit": "rpm"}
